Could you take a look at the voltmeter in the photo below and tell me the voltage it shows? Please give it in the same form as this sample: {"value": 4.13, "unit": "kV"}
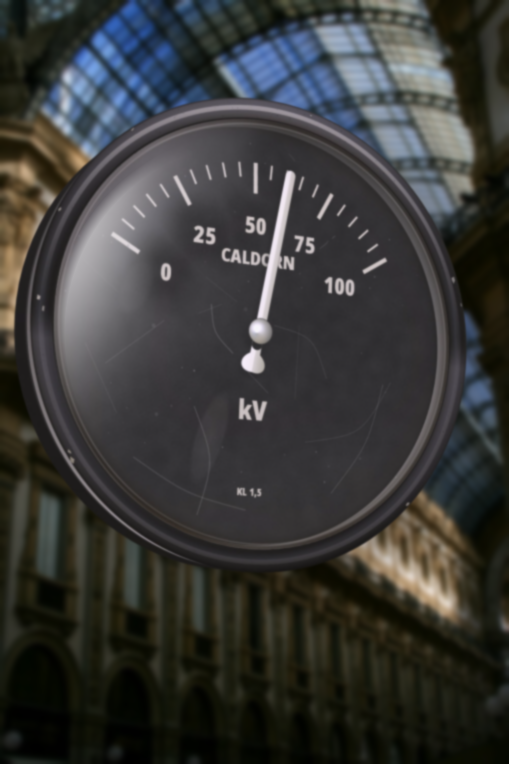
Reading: {"value": 60, "unit": "kV"}
